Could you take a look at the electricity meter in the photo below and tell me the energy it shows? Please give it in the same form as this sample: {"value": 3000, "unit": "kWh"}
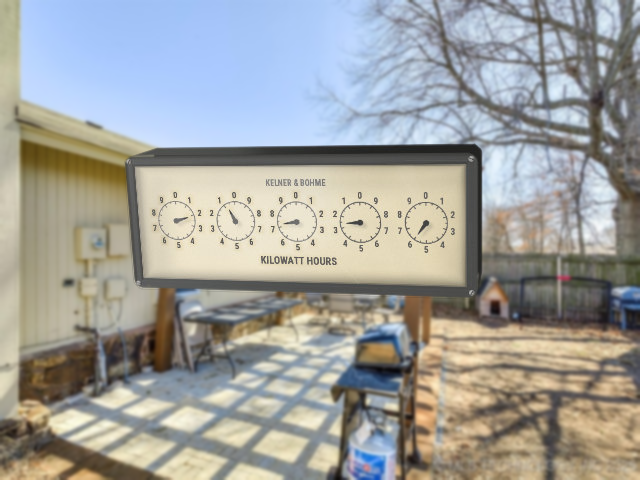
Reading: {"value": 20726, "unit": "kWh"}
